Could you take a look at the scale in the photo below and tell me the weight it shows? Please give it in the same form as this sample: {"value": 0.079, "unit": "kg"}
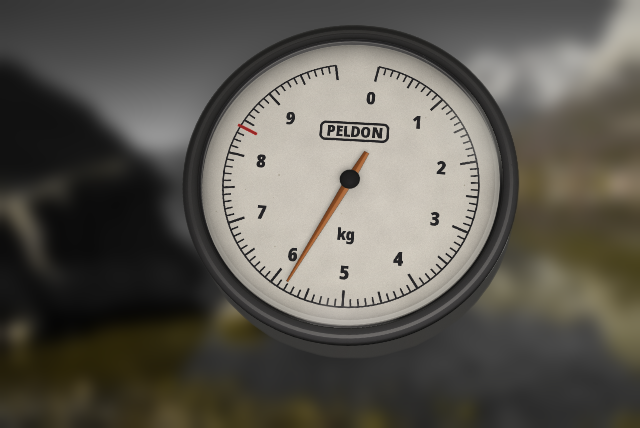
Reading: {"value": 5.8, "unit": "kg"}
